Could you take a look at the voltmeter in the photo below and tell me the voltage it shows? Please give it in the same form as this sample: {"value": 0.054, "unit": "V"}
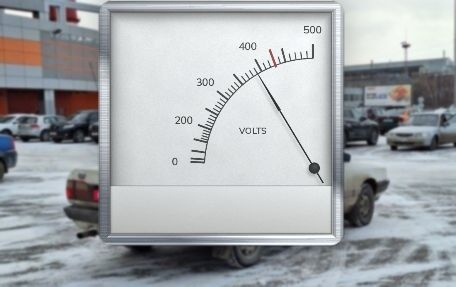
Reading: {"value": 390, "unit": "V"}
